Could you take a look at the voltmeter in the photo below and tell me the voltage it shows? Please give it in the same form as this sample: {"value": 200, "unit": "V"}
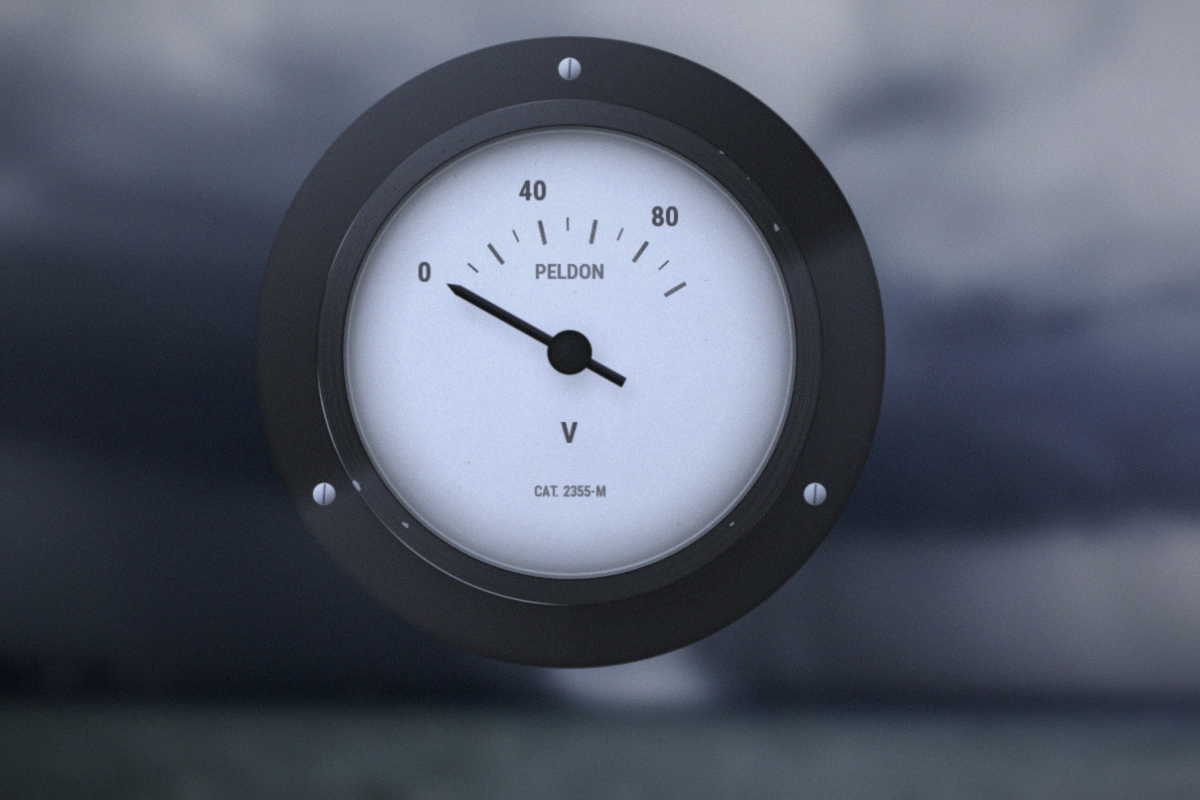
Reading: {"value": 0, "unit": "V"}
